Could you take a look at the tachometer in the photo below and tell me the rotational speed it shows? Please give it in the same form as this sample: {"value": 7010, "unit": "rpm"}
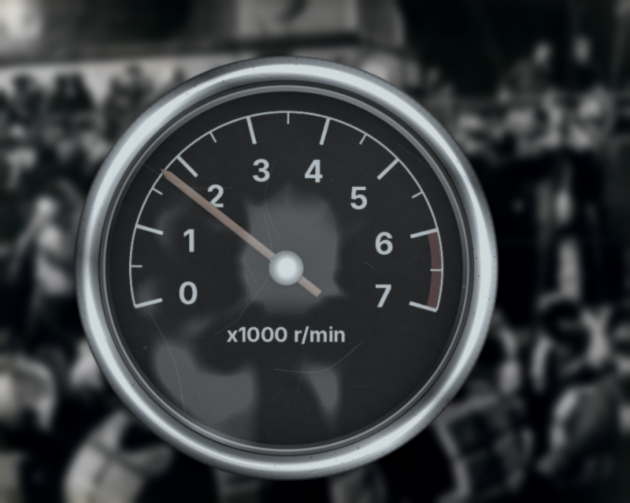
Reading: {"value": 1750, "unit": "rpm"}
